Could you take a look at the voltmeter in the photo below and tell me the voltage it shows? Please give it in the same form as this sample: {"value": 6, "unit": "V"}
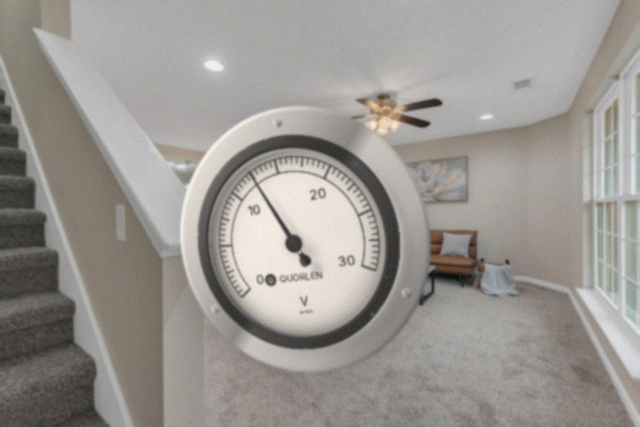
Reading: {"value": 12.5, "unit": "V"}
